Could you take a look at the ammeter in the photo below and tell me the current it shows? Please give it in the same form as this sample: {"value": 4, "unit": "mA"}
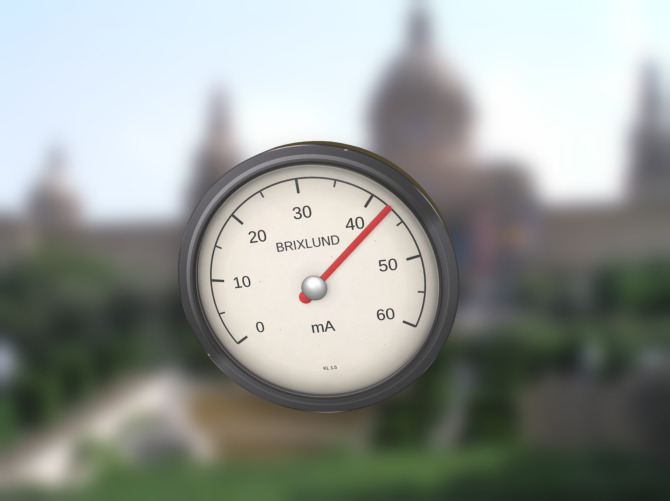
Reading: {"value": 42.5, "unit": "mA"}
